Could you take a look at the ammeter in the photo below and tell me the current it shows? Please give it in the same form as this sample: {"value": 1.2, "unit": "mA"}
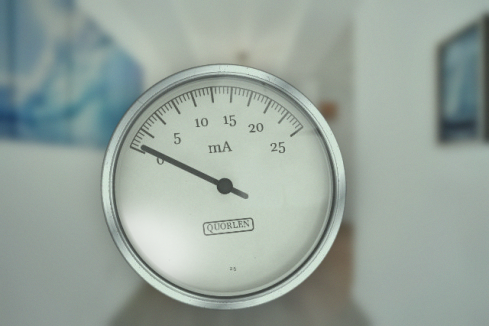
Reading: {"value": 0.5, "unit": "mA"}
